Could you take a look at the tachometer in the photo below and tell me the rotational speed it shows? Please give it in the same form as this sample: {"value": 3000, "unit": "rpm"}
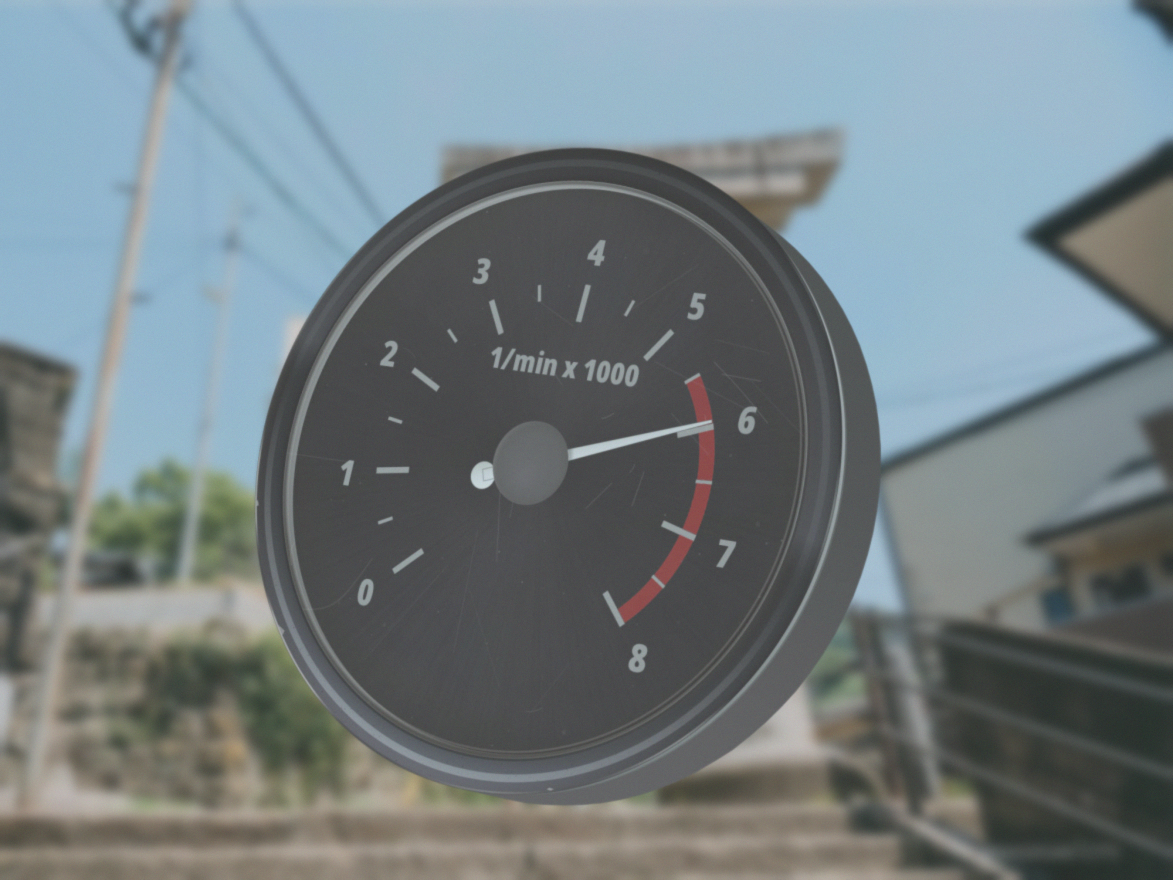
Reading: {"value": 6000, "unit": "rpm"}
